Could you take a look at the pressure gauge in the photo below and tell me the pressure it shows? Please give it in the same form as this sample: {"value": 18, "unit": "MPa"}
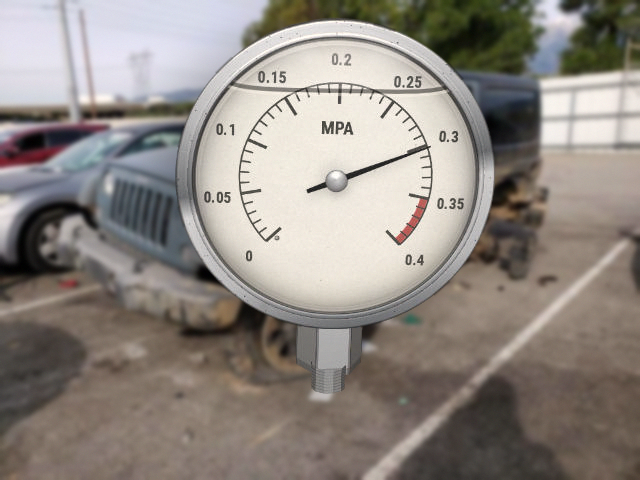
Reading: {"value": 0.3, "unit": "MPa"}
